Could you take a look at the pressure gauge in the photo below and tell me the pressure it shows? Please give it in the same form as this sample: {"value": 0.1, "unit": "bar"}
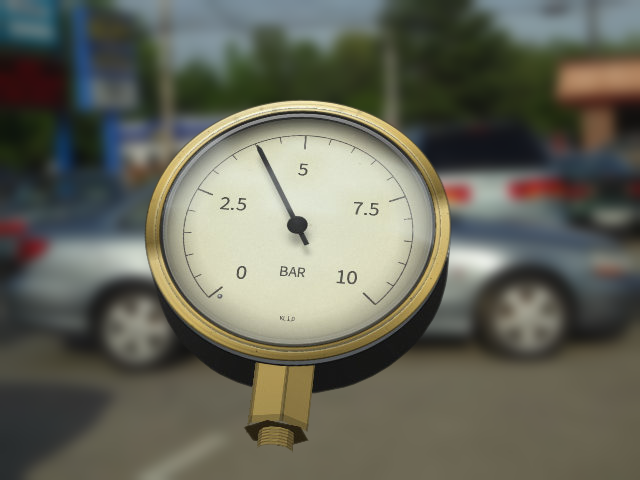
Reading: {"value": 4, "unit": "bar"}
